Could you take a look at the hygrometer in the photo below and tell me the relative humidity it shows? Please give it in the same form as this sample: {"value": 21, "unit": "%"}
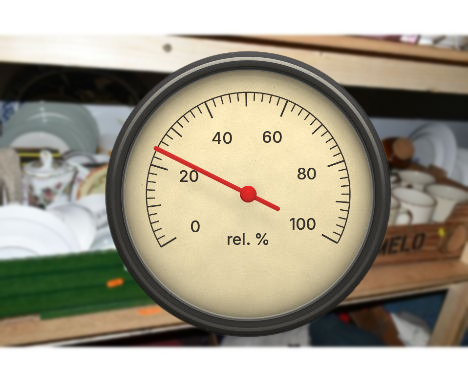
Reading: {"value": 24, "unit": "%"}
